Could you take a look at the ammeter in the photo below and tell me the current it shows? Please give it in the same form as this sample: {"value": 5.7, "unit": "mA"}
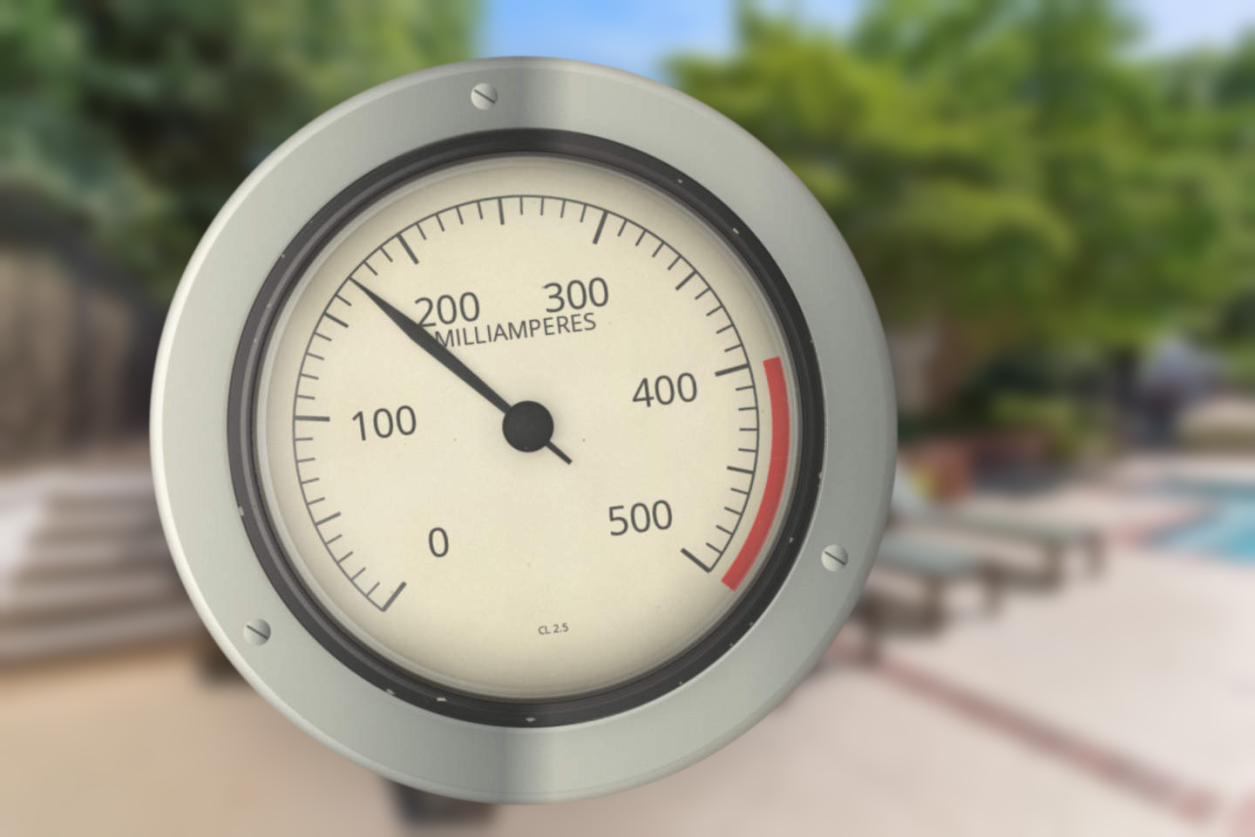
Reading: {"value": 170, "unit": "mA"}
